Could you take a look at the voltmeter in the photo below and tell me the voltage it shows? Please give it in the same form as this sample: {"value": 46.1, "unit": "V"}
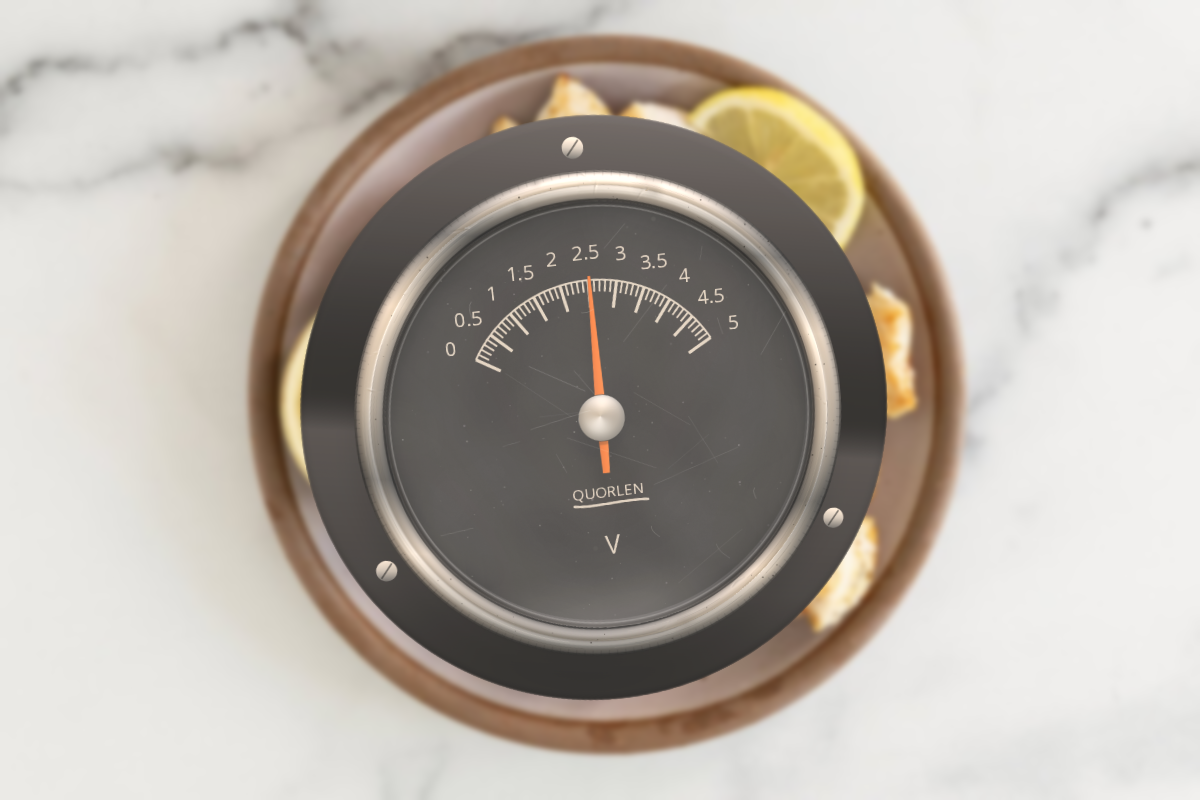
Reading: {"value": 2.5, "unit": "V"}
